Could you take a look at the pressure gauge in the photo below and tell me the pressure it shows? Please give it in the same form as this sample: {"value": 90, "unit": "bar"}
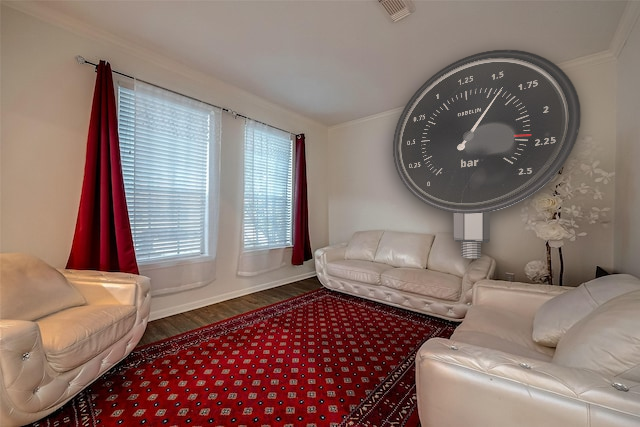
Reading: {"value": 1.6, "unit": "bar"}
